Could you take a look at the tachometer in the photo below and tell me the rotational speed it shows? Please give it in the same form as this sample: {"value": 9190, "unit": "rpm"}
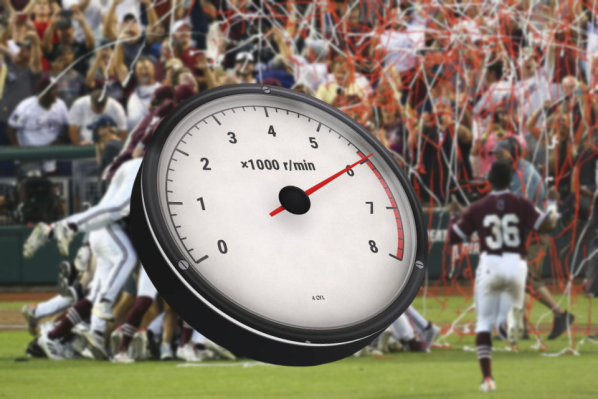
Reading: {"value": 6000, "unit": "rpm"}
